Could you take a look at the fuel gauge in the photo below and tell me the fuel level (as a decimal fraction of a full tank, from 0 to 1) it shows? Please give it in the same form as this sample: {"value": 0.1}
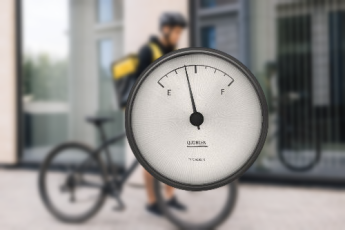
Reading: {"value": 0.375}
